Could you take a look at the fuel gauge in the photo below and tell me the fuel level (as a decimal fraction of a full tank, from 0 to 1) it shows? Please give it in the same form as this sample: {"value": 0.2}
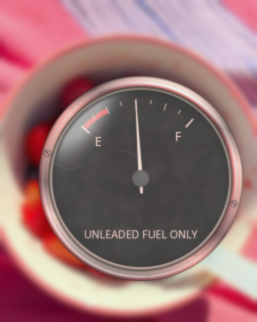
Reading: {"value": 0.5}
